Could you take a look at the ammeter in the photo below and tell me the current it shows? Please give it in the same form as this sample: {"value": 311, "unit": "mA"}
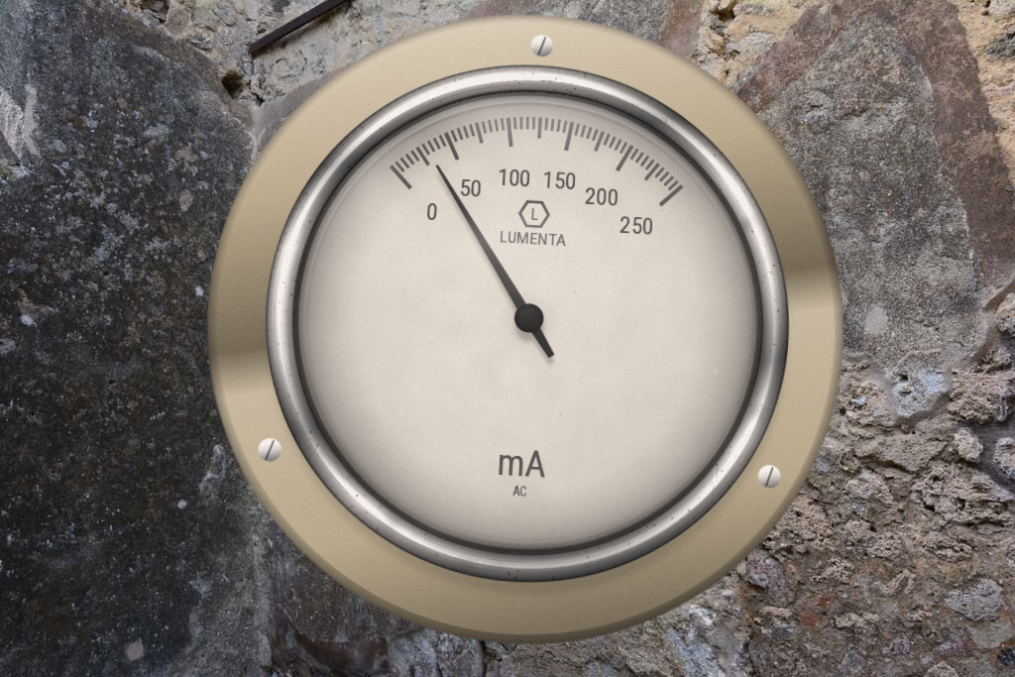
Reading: {"value": 30, "unit": "mA"}
